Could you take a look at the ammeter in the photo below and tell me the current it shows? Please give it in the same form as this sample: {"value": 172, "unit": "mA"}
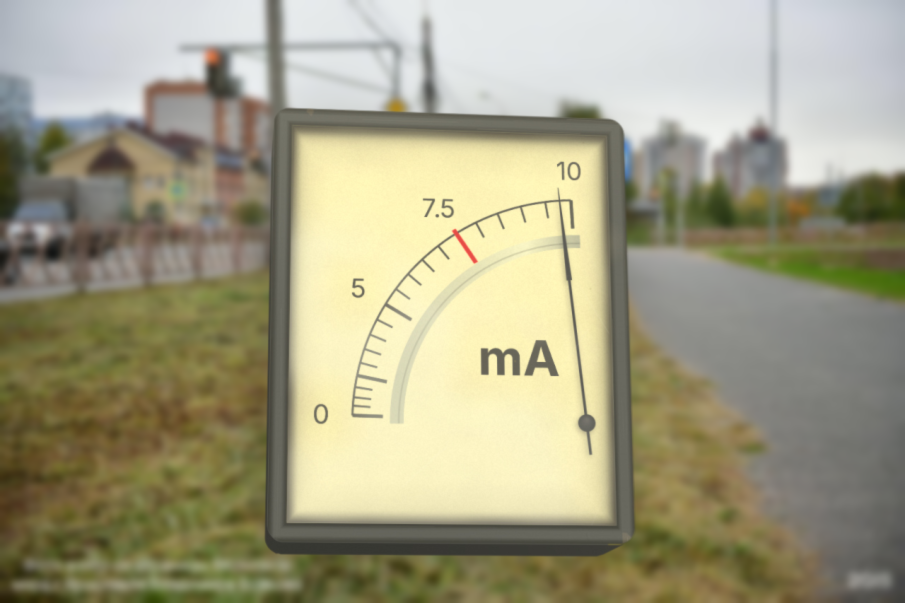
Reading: {"value": 9.75, "unit": "mA"}
